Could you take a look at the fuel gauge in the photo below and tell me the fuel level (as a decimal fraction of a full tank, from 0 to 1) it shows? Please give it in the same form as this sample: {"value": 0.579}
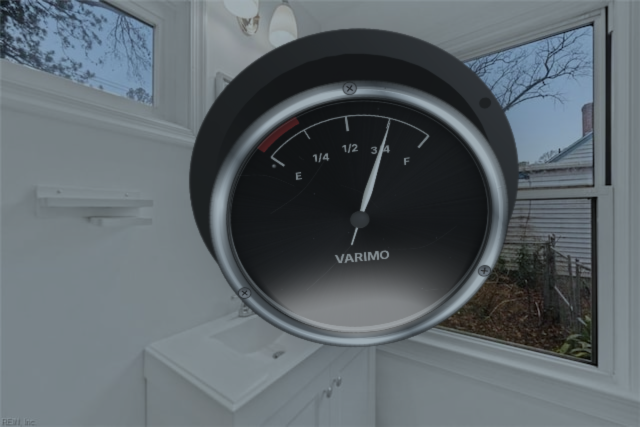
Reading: {"value": 0.75}
